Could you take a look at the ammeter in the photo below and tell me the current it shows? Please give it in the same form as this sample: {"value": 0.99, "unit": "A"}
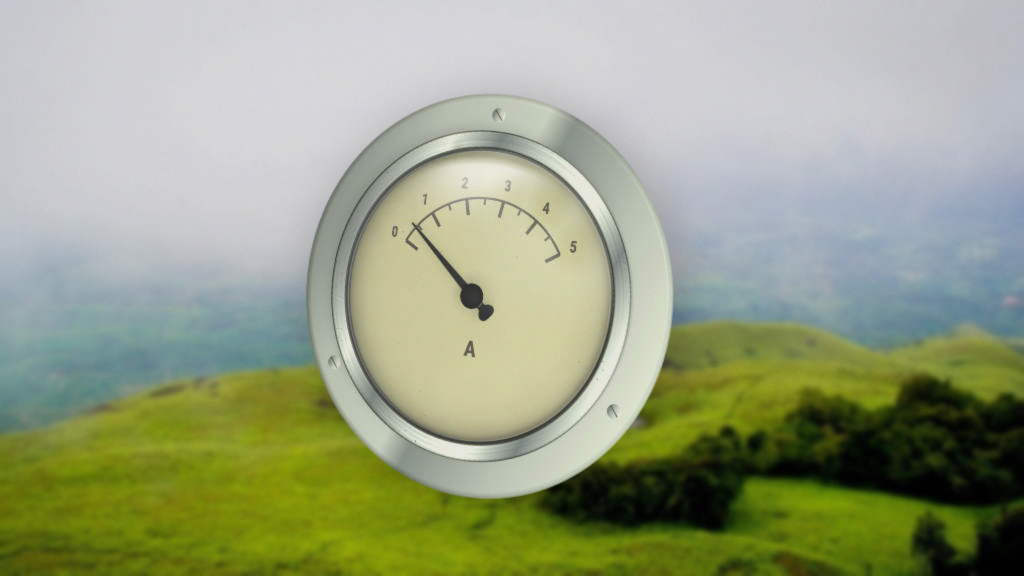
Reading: {"value": 0.5, "unit": "A"}
